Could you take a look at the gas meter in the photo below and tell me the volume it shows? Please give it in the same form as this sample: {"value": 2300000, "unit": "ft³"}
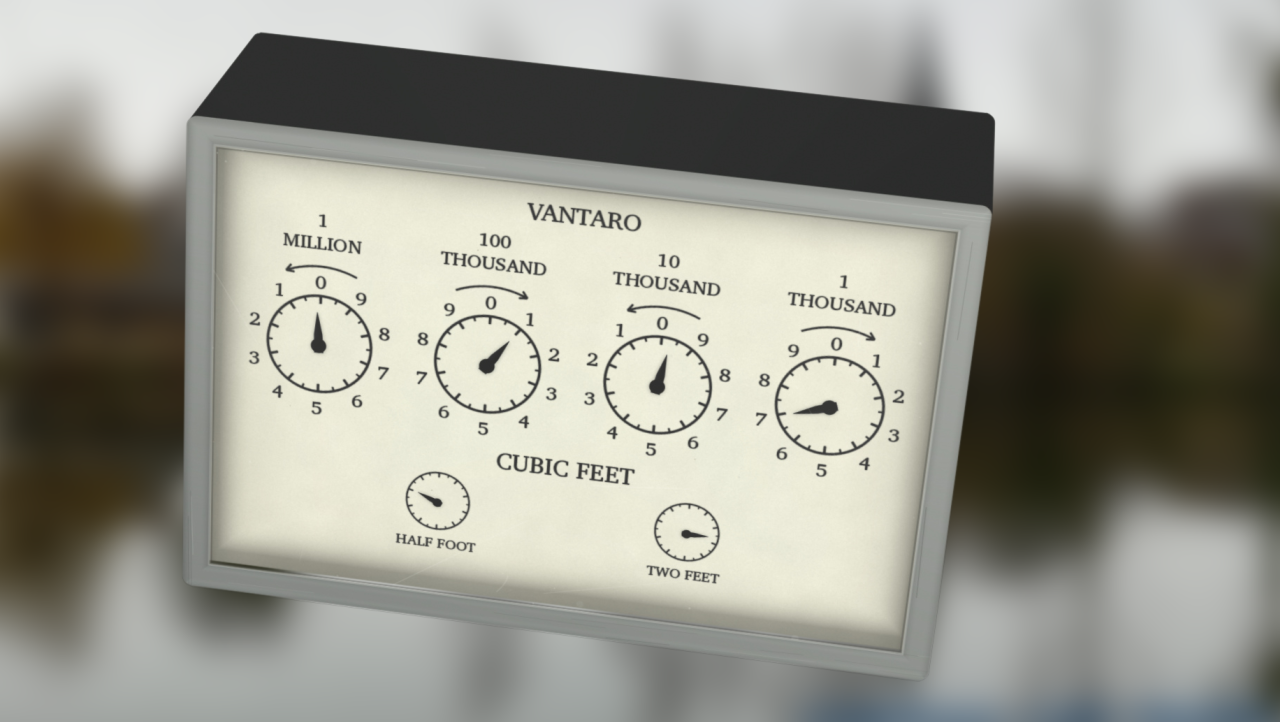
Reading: {"value": 9700, "unit": "ft³"}
